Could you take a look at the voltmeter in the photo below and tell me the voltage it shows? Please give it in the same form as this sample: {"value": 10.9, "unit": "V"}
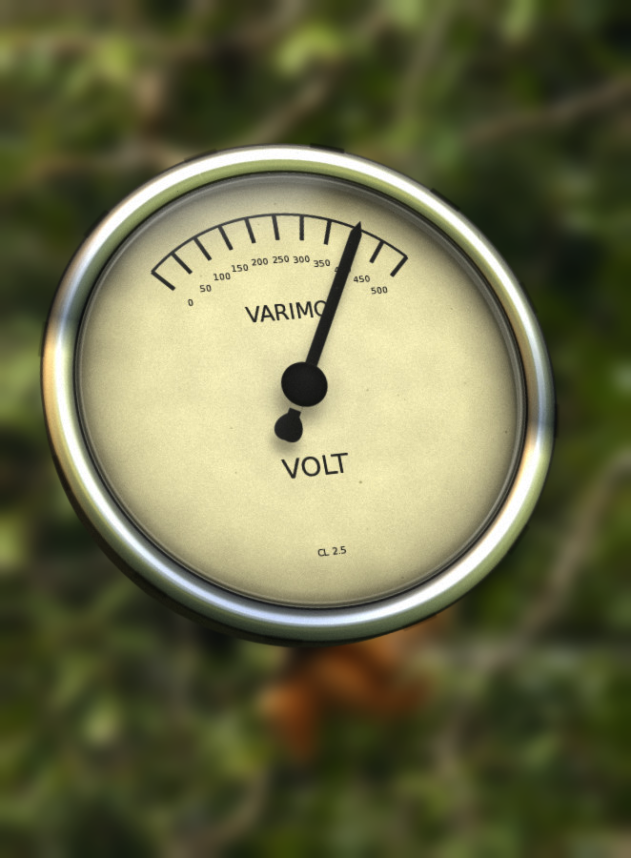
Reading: {"value": 400, "unit": "V"}
